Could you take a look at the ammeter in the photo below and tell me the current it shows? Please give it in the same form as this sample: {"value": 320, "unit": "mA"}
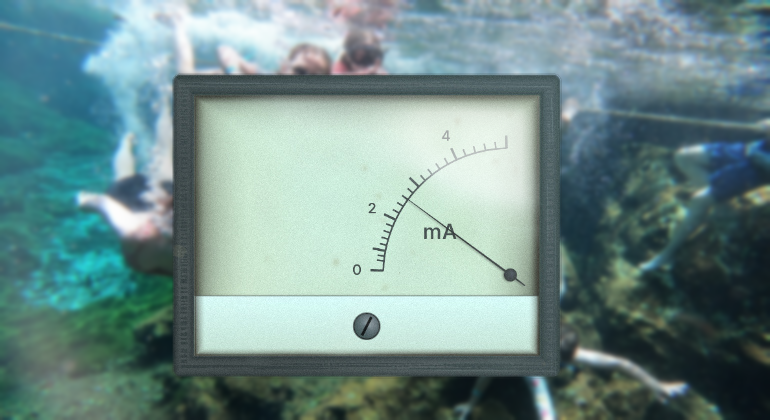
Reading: {"value": 2.6, "unit": "mA"}
